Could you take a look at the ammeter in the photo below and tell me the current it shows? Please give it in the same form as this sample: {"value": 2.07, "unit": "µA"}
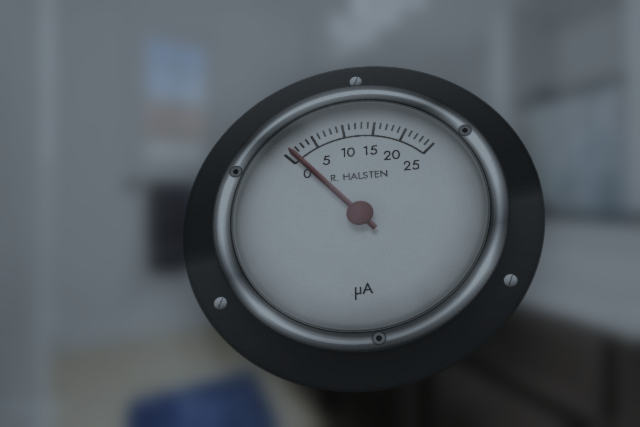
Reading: {"value": 1, "unit": "µA"}
